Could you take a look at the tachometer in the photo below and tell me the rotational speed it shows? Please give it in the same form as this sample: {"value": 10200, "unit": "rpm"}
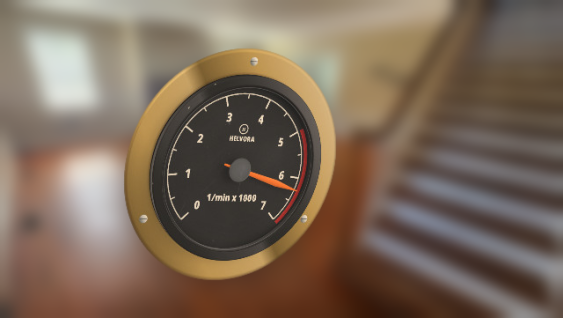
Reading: {"value": 6250, "unit": "rpm"}
